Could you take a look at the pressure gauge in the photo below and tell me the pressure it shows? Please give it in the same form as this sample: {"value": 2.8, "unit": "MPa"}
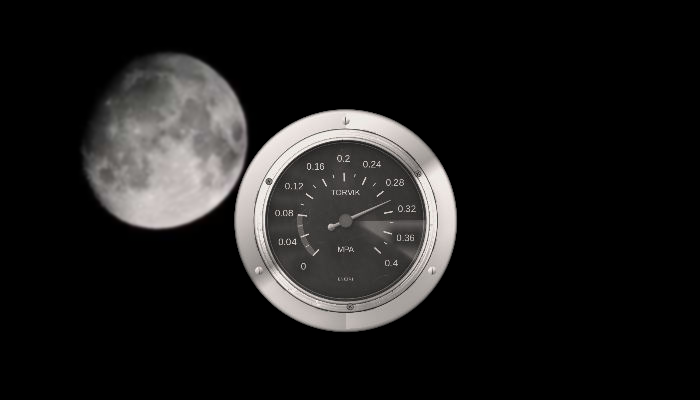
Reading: {"value": 0.3, "unit": "MPa"}
